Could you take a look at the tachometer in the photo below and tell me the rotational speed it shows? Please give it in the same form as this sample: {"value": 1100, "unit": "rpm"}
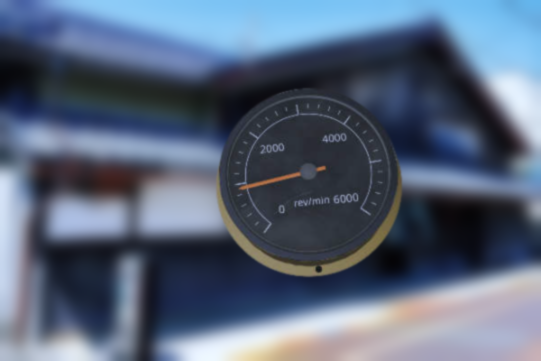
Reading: {"value": 900, "unit": "rpm"}
